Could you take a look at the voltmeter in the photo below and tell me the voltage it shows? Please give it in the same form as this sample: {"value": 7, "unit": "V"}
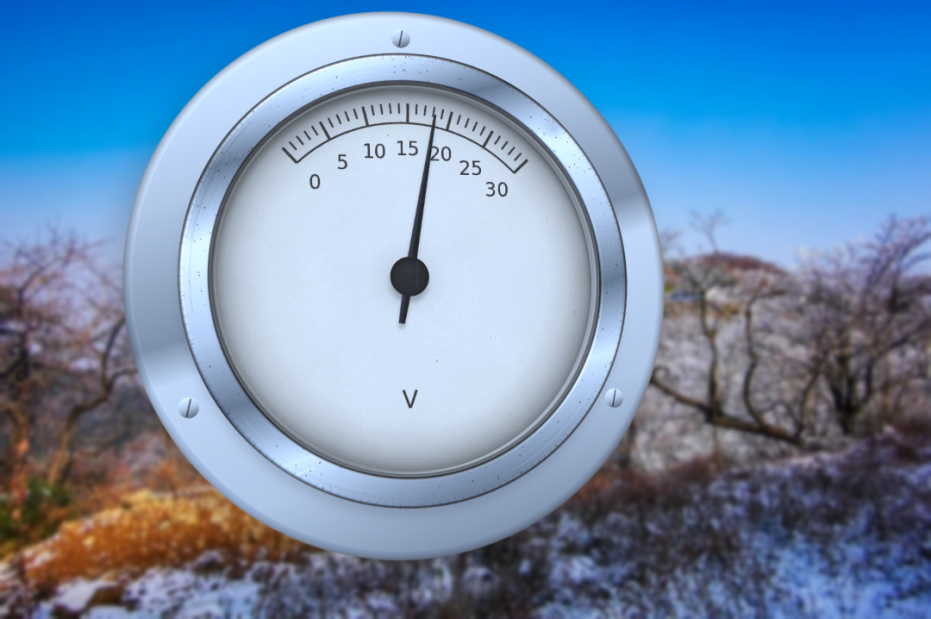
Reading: {"value": 18, "unit": "V"}
